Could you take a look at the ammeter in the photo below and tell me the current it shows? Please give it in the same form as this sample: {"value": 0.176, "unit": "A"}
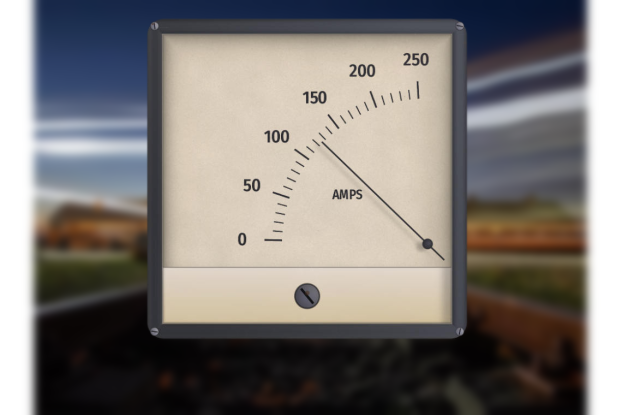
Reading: {"value": 125, "unit": "A"}
